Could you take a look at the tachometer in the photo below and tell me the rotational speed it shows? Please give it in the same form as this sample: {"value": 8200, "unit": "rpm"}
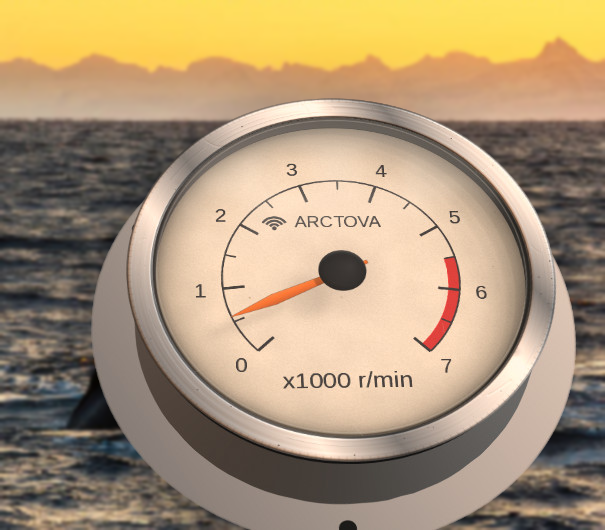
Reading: {"value": 500, "unit": "rpm"}
